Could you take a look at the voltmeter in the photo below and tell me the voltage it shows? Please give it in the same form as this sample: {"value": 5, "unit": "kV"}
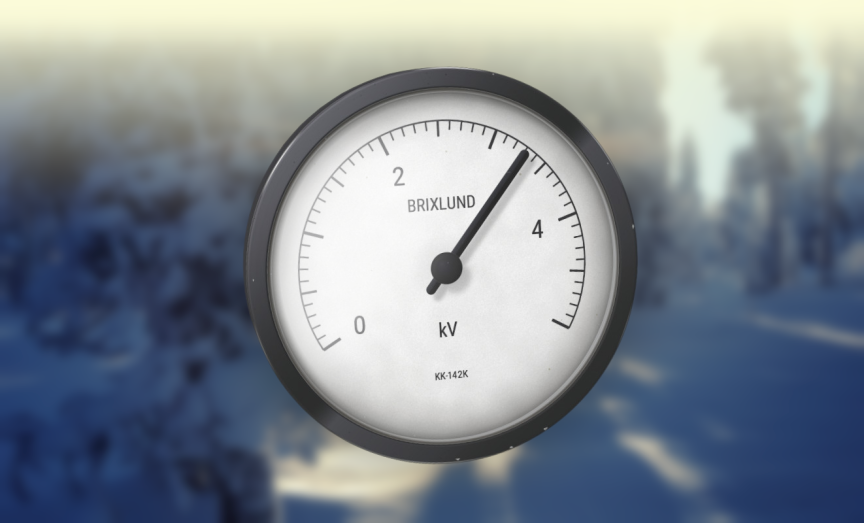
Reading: {"value": 3.3, "unit": "kV"}
